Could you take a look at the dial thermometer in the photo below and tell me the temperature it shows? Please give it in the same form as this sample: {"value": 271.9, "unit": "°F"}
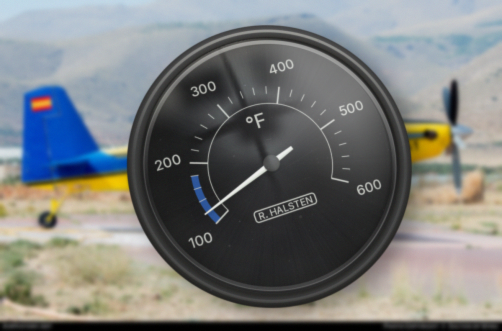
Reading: {"value": 120, "unit": "°F"}
